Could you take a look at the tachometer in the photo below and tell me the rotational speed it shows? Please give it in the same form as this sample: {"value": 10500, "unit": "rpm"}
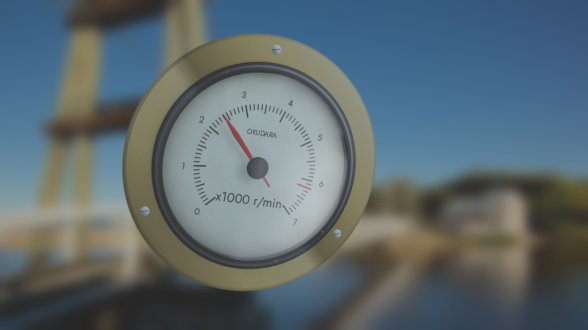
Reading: {"value": 2400, "unit": "rpm"}
